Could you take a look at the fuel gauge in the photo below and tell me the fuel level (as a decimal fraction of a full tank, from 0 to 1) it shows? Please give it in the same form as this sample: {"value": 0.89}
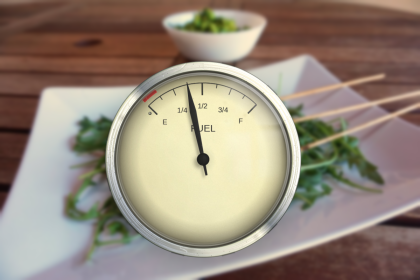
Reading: {"value": 0.375}
